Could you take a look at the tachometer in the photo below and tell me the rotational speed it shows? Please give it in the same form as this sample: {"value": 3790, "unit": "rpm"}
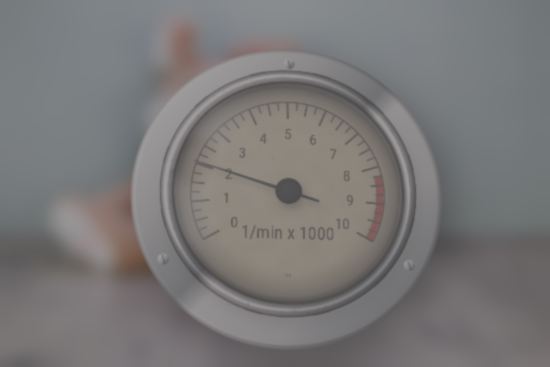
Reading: {"value": 2000, "unit": "rpm"}
